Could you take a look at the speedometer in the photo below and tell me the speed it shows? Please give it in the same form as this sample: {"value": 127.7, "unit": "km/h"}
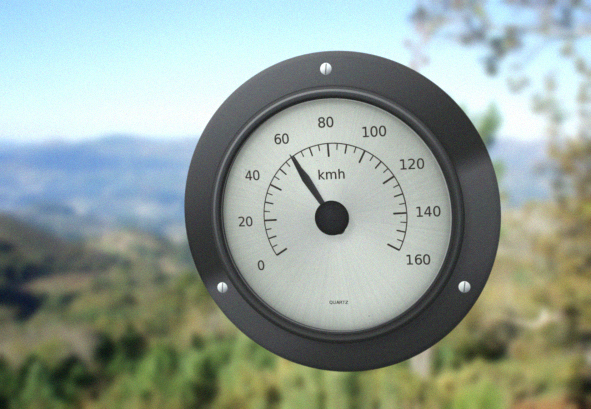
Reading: {"value": 60, "unit": "km/h"}
